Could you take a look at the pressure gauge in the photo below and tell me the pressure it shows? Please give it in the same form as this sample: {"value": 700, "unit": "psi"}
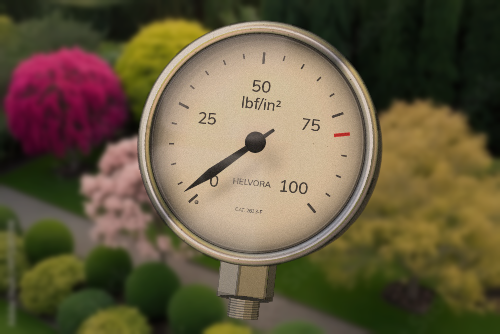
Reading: {"value": 2.5, "unit": "psi"}
